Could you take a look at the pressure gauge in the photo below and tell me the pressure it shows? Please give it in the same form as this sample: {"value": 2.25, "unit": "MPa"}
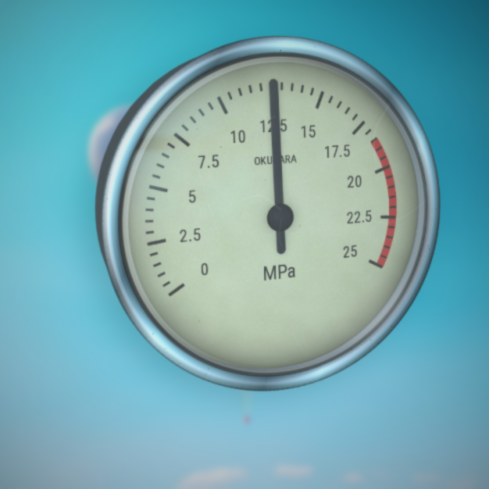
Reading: {"value": 12.5, "unit": "MPa"}
